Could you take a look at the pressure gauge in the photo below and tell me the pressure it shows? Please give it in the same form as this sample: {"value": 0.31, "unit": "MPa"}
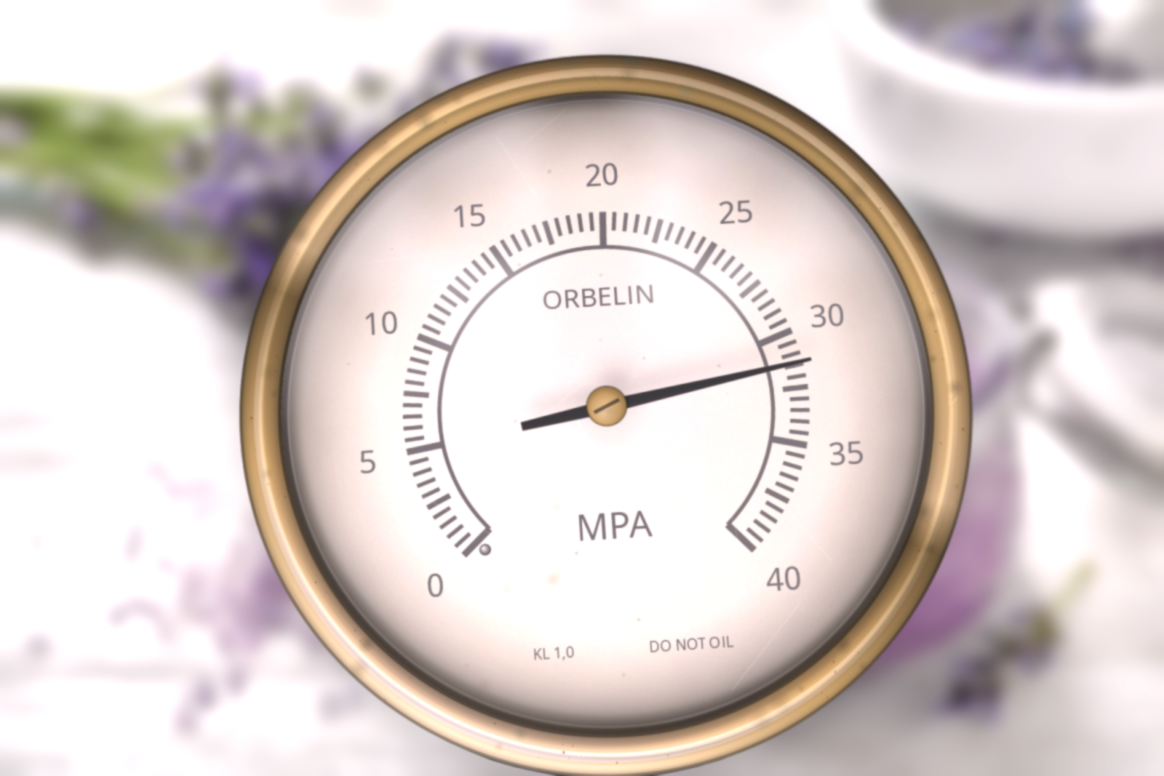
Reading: {"value": 31.5, "unit": "MPa"}
